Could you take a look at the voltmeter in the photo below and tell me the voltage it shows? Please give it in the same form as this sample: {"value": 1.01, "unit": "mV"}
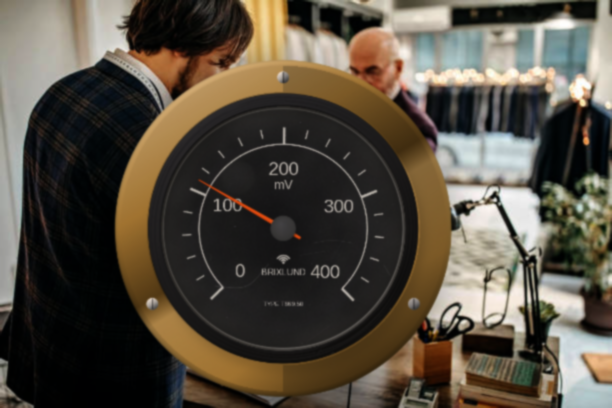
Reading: {"value": 110, "unit": "mV"}
